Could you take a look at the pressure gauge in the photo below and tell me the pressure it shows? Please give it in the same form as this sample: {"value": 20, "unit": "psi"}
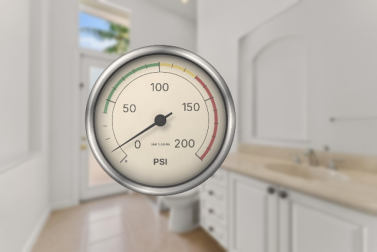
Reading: {"value": 10, "unit": "psi"}
